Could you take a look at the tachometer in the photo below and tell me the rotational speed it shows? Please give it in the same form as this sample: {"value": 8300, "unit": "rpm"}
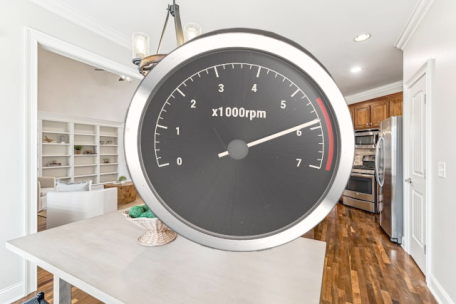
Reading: {"value": 5800, "unit": "rpm"}
